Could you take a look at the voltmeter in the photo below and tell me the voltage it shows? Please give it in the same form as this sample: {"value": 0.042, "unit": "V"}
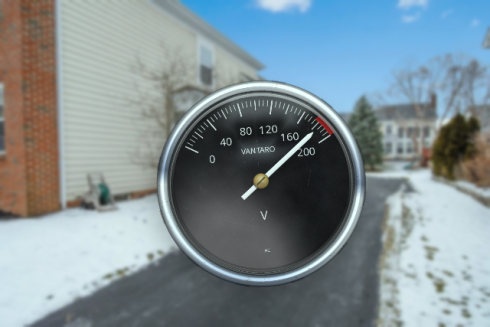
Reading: {"value": 185, "unit": "V"}
